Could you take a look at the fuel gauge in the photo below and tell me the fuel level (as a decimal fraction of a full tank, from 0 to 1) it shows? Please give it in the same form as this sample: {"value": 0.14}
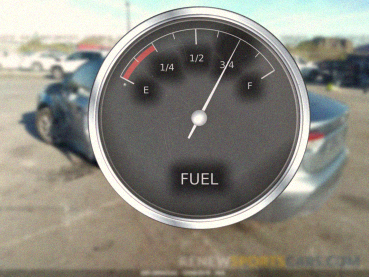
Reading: {"value": 0.75}
